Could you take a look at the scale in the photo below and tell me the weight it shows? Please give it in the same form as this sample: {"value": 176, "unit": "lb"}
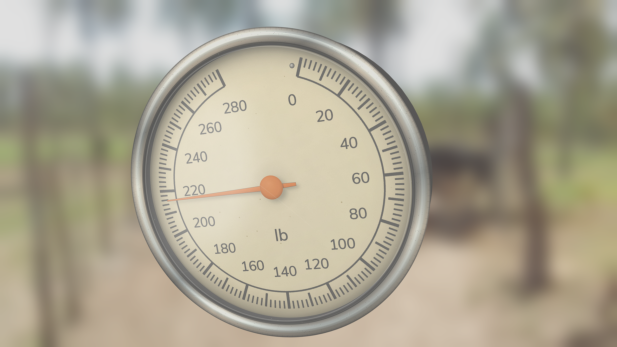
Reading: {"value": 216, "unit": "lb"}
